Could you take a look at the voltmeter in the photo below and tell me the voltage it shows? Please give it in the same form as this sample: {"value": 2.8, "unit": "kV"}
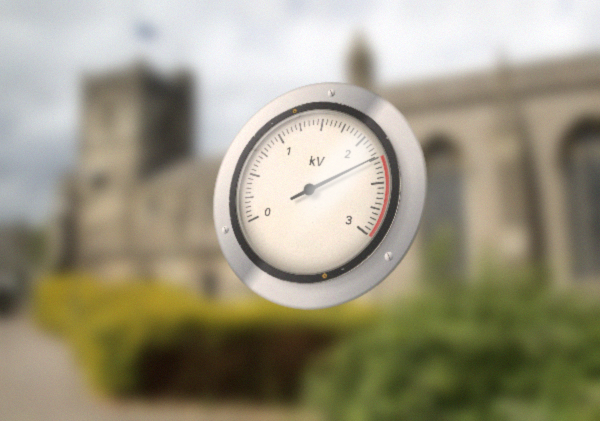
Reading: {"value": 2.25, "unit": "kV"}
